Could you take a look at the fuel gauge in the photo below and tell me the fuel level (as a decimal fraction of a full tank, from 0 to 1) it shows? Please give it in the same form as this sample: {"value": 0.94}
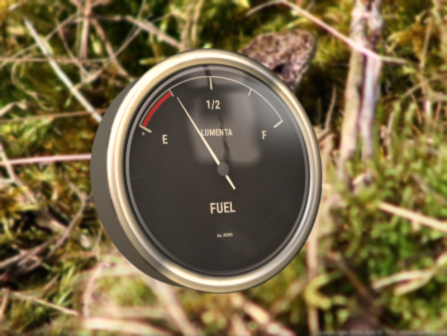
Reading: {"value": 0.25}
